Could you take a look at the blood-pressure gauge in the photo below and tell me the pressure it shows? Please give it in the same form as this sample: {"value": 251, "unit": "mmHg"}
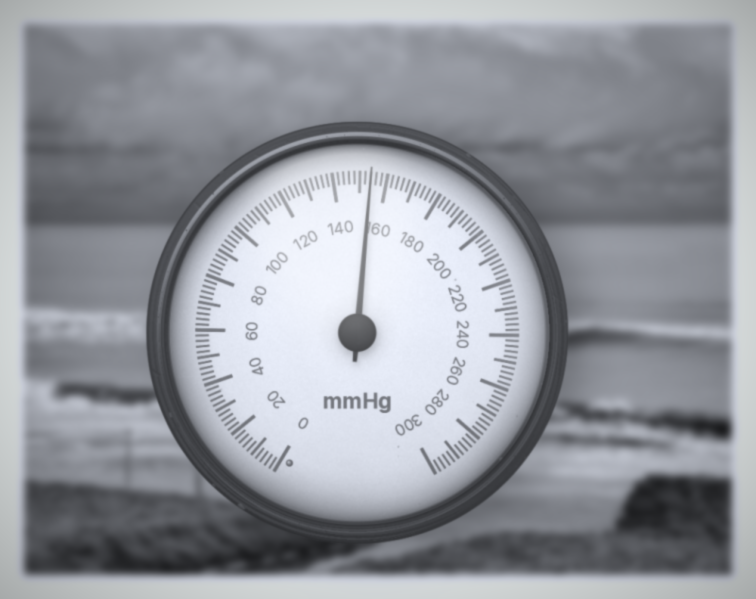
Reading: {"value": 154, "unit": "mmHg"}
